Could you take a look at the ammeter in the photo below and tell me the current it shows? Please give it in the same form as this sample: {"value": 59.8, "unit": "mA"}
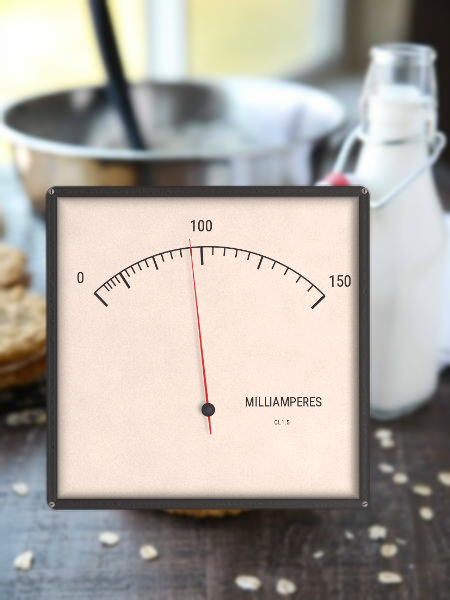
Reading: {"value": 95, "unit": "mA"}
